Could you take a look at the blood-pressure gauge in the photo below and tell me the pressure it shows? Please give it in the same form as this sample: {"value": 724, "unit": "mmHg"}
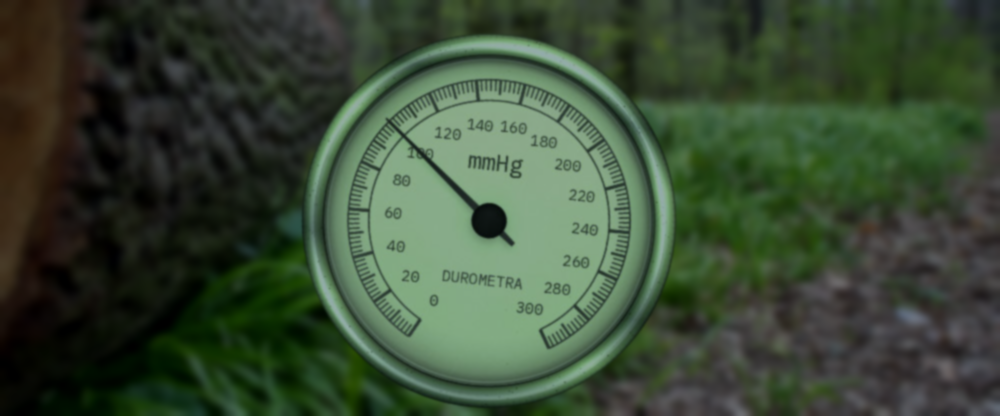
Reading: {"value": 100, "unit": "mmHg"}
